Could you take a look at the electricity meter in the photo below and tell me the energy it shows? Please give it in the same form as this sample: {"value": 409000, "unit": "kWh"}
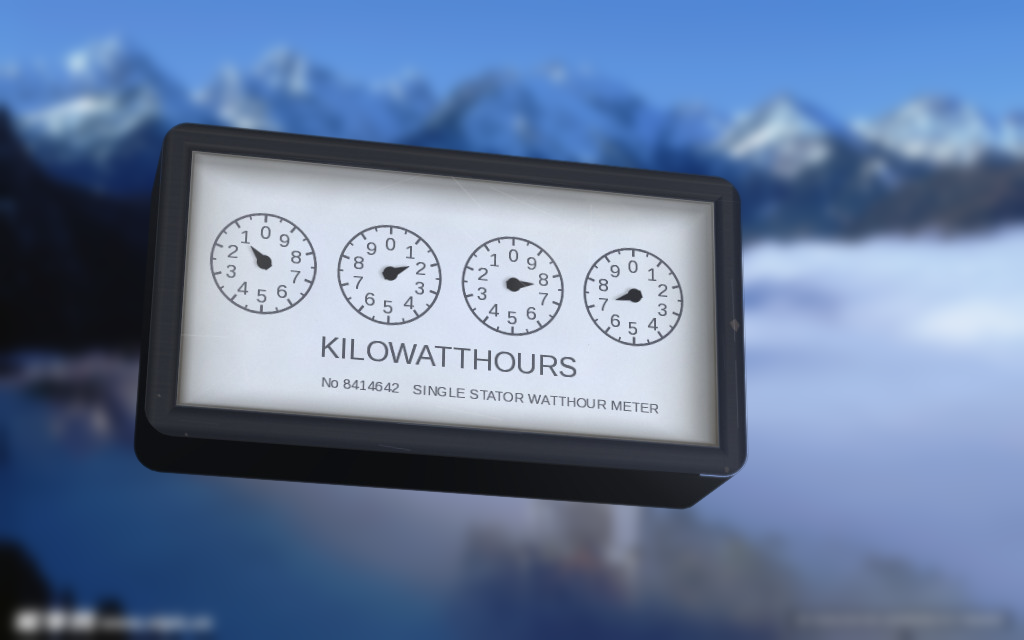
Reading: {"value": 1177, "unit": "kWh"}
